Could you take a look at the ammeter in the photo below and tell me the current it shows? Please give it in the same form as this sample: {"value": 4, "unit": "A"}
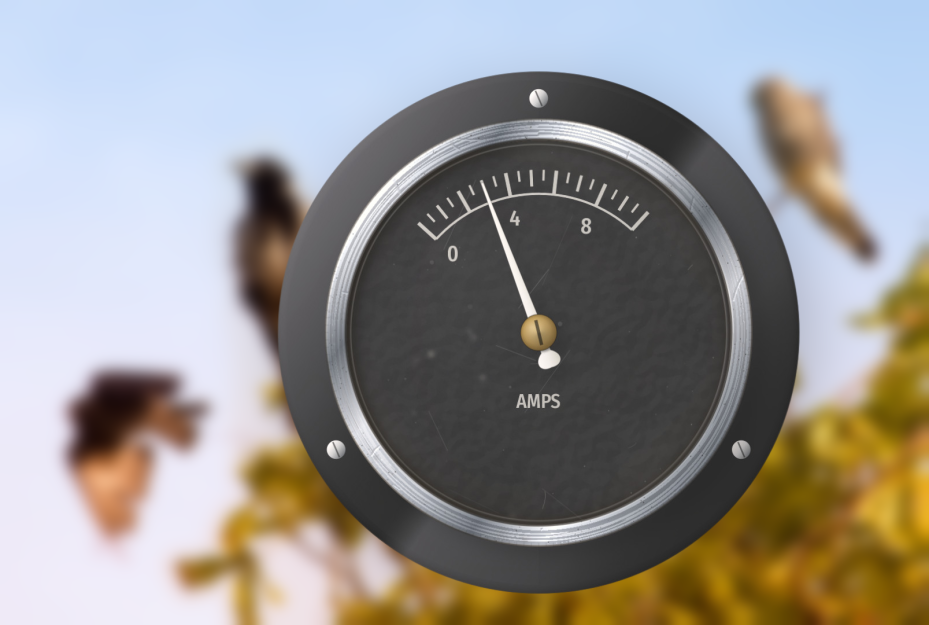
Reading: {"value": 3, "unit": "A"}
